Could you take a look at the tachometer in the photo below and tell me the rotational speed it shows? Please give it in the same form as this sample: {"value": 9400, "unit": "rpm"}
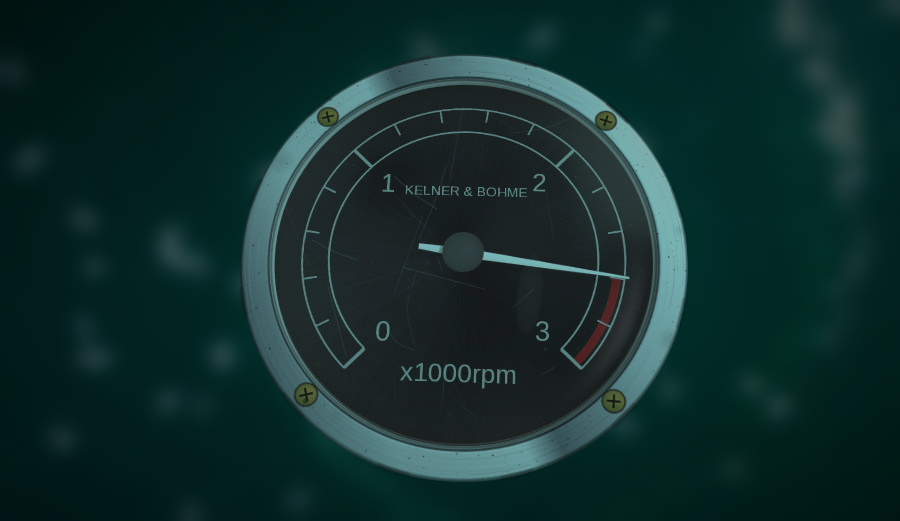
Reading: {"value": 2600, "unit": "rpm"}
